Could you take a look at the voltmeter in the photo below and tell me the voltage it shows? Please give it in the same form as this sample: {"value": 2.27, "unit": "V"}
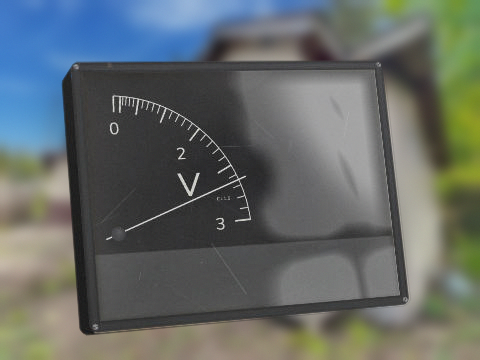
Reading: {"value": 2.65, "unit": "V"}
